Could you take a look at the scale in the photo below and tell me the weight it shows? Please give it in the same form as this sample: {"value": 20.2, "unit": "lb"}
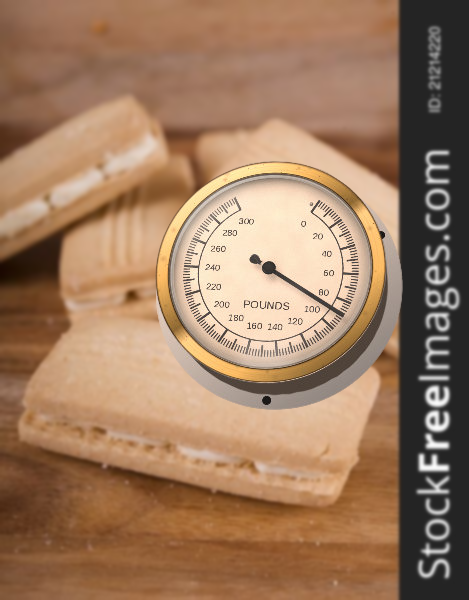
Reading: {"value": 90, "unit": "lb"}
